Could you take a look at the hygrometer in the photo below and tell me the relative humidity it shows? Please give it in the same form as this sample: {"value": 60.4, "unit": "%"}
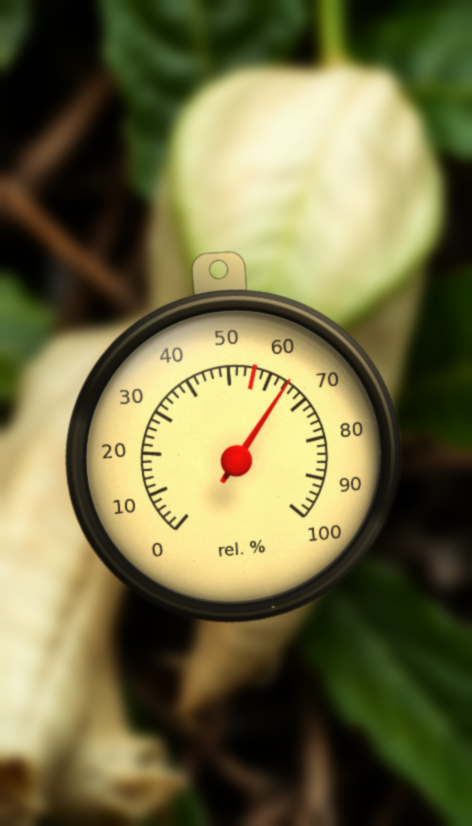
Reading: {"value": 64, "unit": "%"}
